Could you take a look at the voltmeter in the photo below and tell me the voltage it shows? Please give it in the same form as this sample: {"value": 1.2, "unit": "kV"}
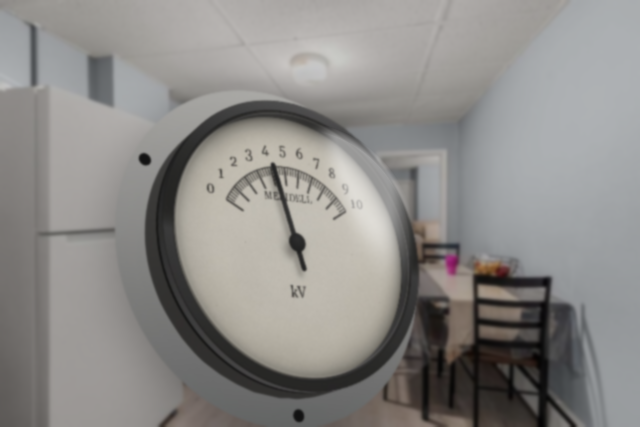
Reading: {"value": 4, "unit": "kV"}
